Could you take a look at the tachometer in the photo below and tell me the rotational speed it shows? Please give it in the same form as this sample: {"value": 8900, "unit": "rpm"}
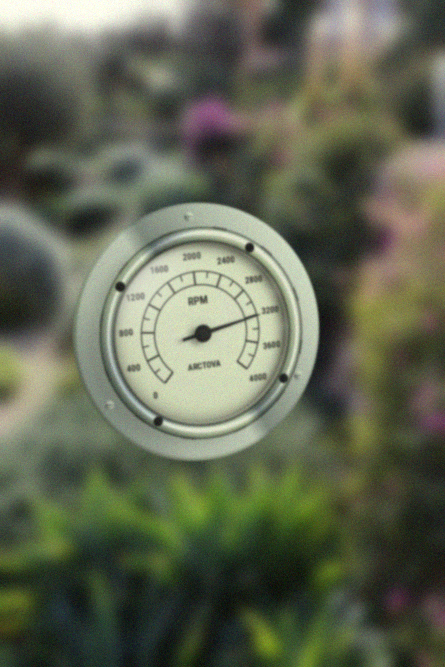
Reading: {"value": 3200, "unit": "rpm"}
